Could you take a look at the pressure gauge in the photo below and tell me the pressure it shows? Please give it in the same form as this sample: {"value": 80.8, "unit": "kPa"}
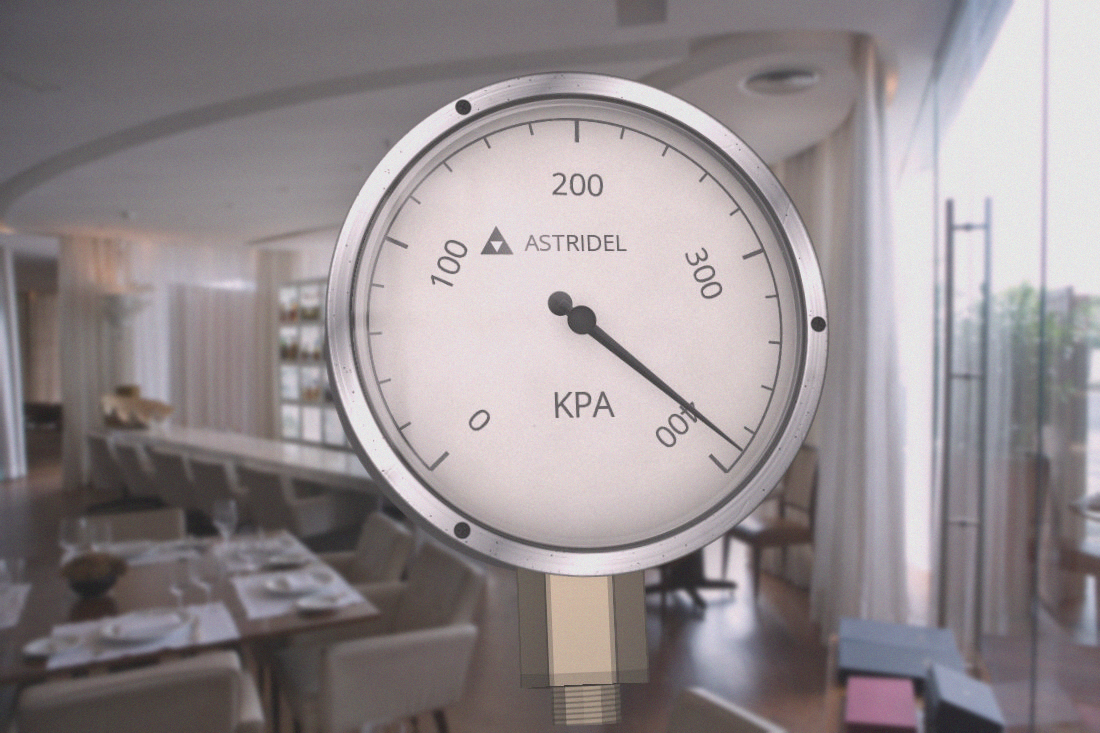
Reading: {"value": 390, "unit": "kPa"}
